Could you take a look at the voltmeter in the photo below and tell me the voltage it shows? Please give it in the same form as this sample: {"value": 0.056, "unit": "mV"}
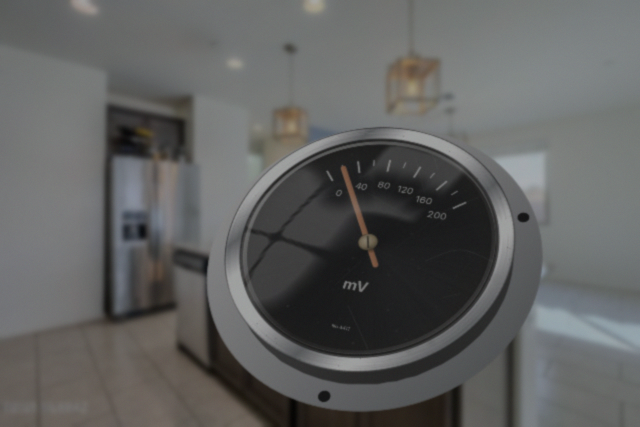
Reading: {"value": 20, "unit": "mV"}
